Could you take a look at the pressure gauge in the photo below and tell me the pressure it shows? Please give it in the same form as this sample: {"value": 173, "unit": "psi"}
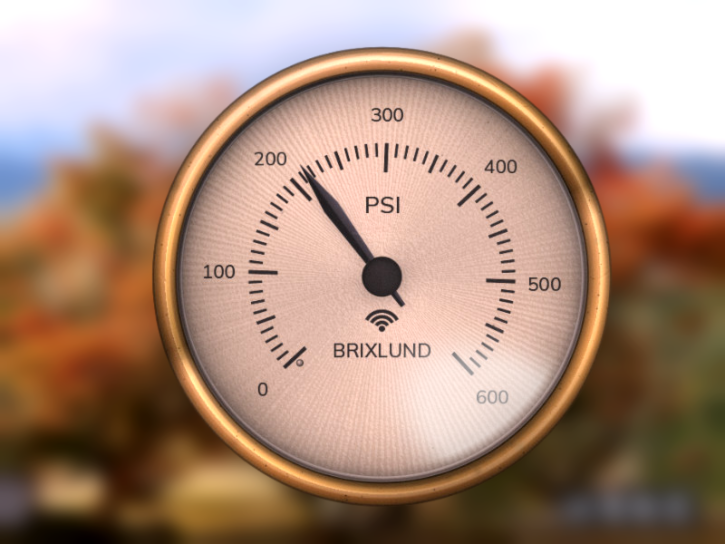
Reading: {"value": 215, "unit": "psi"}
